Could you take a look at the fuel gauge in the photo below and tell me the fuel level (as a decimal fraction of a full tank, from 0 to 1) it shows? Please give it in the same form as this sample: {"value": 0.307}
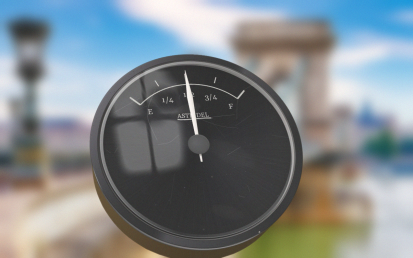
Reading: {"value": 0.5}
